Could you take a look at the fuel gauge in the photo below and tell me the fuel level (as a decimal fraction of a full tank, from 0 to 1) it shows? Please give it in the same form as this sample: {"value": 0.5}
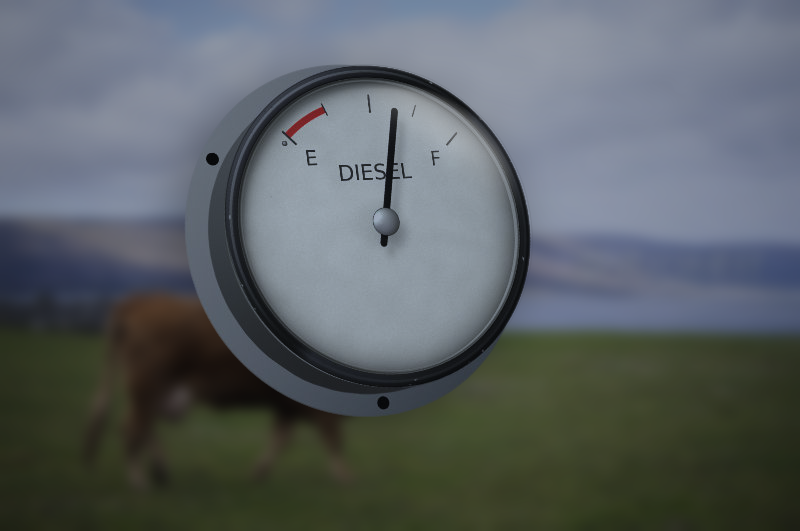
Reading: {"value": 0.625}
